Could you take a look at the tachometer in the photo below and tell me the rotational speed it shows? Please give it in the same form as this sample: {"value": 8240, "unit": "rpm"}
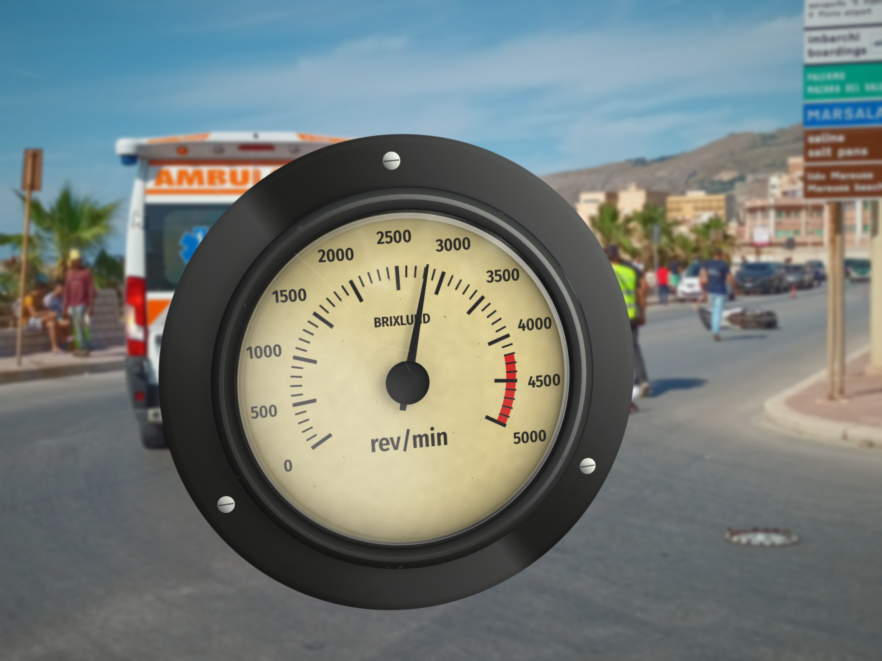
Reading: {"value": 2800, "unit": "rpm"}
